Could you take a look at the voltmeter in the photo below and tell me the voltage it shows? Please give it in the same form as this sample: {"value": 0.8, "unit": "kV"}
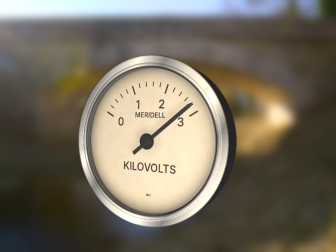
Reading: {"value": 2.8, "unit": "kV"}
